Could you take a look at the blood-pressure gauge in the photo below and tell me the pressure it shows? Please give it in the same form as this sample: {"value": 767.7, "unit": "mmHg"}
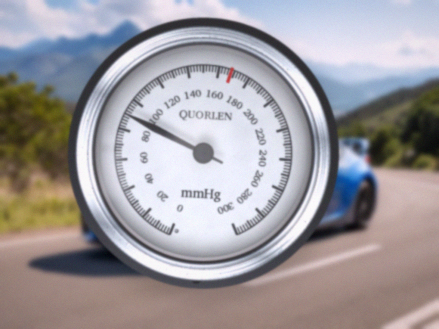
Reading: {"value": 90, "unit": "mmHg"}
